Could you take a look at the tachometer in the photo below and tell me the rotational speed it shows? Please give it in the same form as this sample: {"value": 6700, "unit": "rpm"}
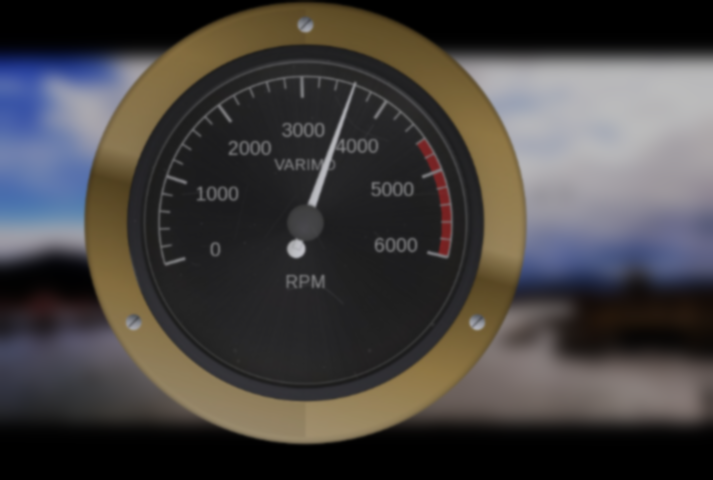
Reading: {"value": 3600, "unit": "rpm"}
